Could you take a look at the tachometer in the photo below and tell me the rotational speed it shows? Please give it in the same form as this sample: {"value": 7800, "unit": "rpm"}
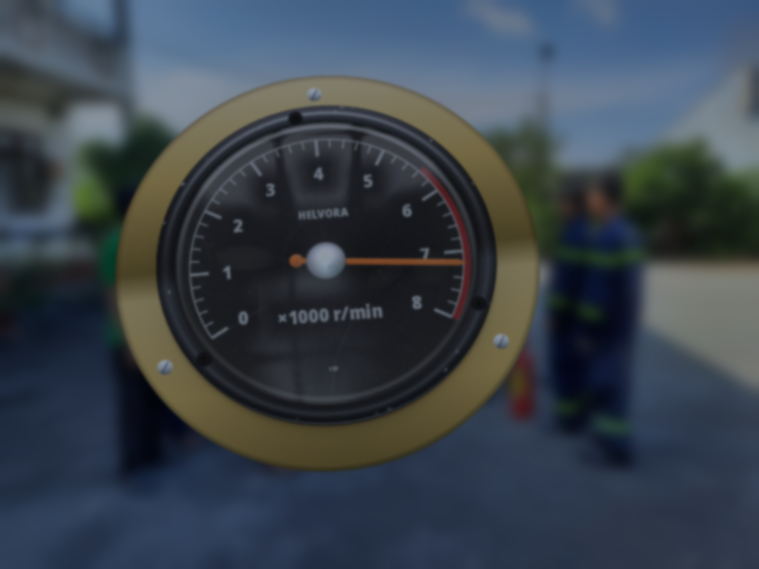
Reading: {"value": 7200, "unit": "rpm"}
